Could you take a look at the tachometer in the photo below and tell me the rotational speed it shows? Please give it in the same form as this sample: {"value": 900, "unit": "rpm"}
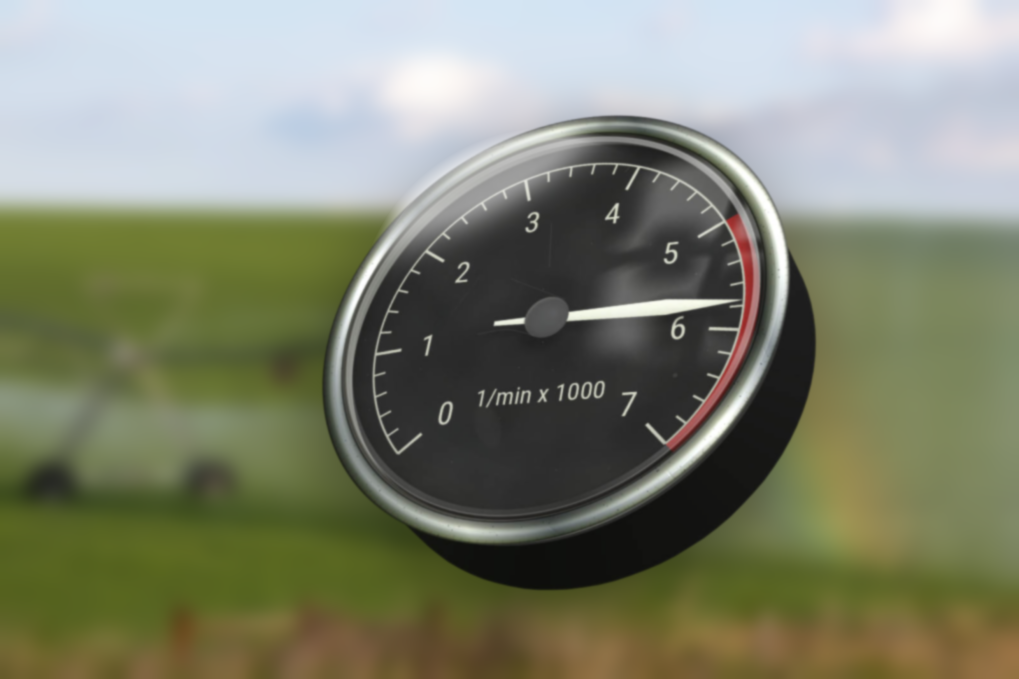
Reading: {"value": 5800, "unit": "rpm"}
